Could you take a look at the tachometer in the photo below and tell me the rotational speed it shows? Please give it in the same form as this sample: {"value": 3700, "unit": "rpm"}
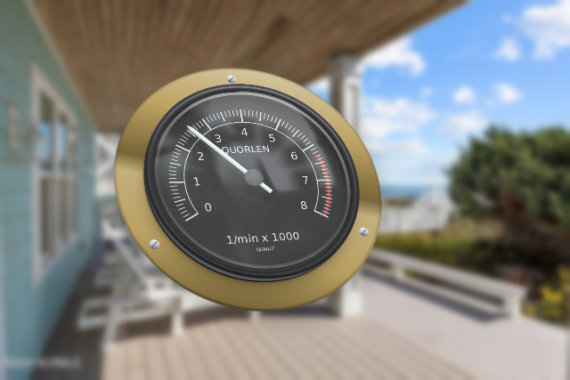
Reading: {"value": 2500, "unit": "rpm"}
